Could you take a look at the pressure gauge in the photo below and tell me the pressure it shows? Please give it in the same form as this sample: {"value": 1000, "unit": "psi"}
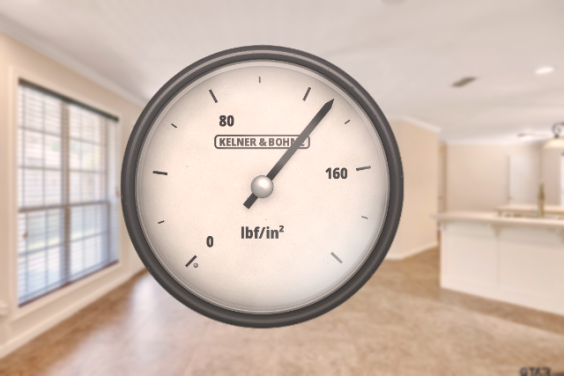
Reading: {"value": 130, "unit": "psi"}
